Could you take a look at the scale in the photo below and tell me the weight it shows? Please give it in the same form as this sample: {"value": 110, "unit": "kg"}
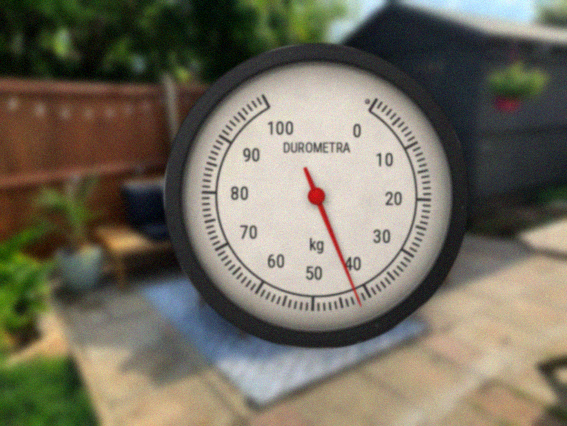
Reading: {"value": 42, "unit": "kg"}
